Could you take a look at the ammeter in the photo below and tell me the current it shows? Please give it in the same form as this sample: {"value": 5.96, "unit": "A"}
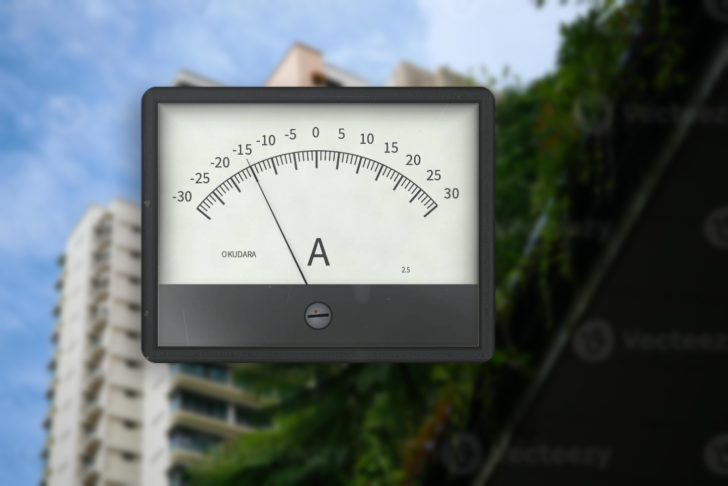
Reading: {"value": -15, "unit": "A"}
